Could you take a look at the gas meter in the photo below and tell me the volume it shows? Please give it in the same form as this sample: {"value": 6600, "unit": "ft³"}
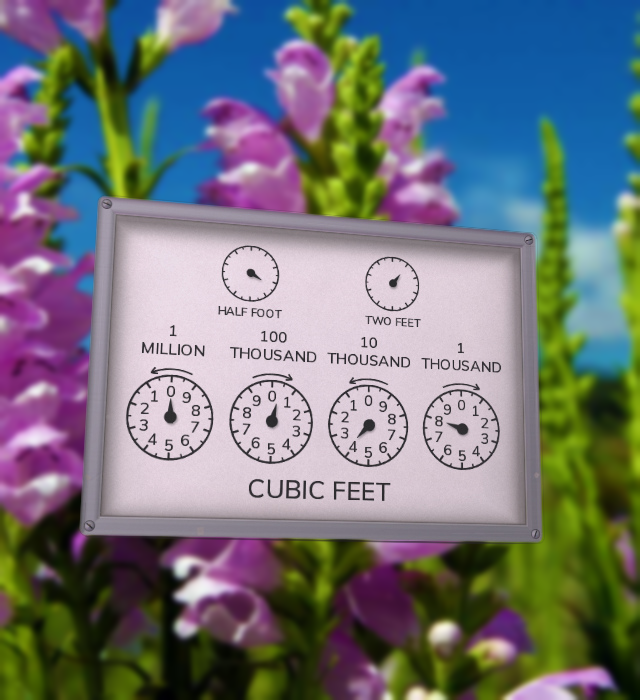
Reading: {"value": 3800, "unit": "ft³"}
